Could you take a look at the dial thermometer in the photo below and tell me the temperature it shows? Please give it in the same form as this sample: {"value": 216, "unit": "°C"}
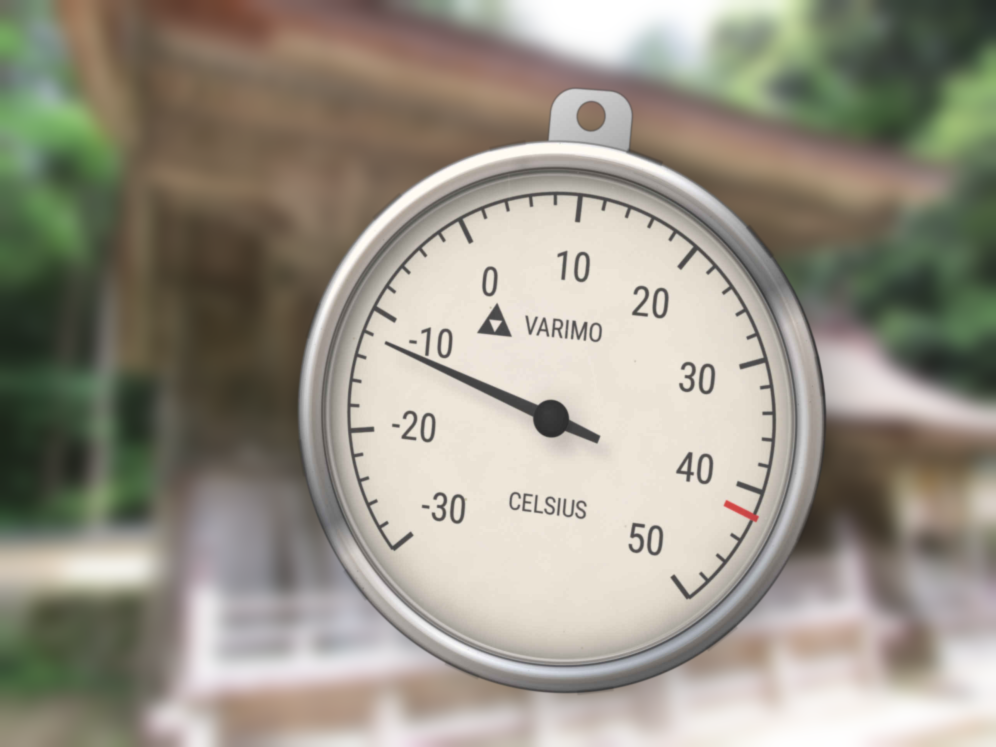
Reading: {"value": -12, "unit": "°C"}
